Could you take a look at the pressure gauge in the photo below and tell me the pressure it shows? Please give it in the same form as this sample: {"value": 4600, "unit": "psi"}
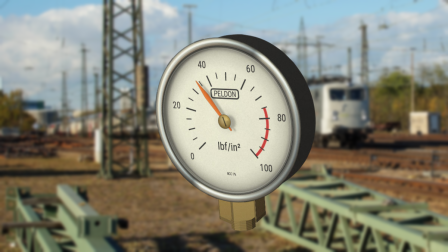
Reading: {"value": 35, "unit": "psi"}
